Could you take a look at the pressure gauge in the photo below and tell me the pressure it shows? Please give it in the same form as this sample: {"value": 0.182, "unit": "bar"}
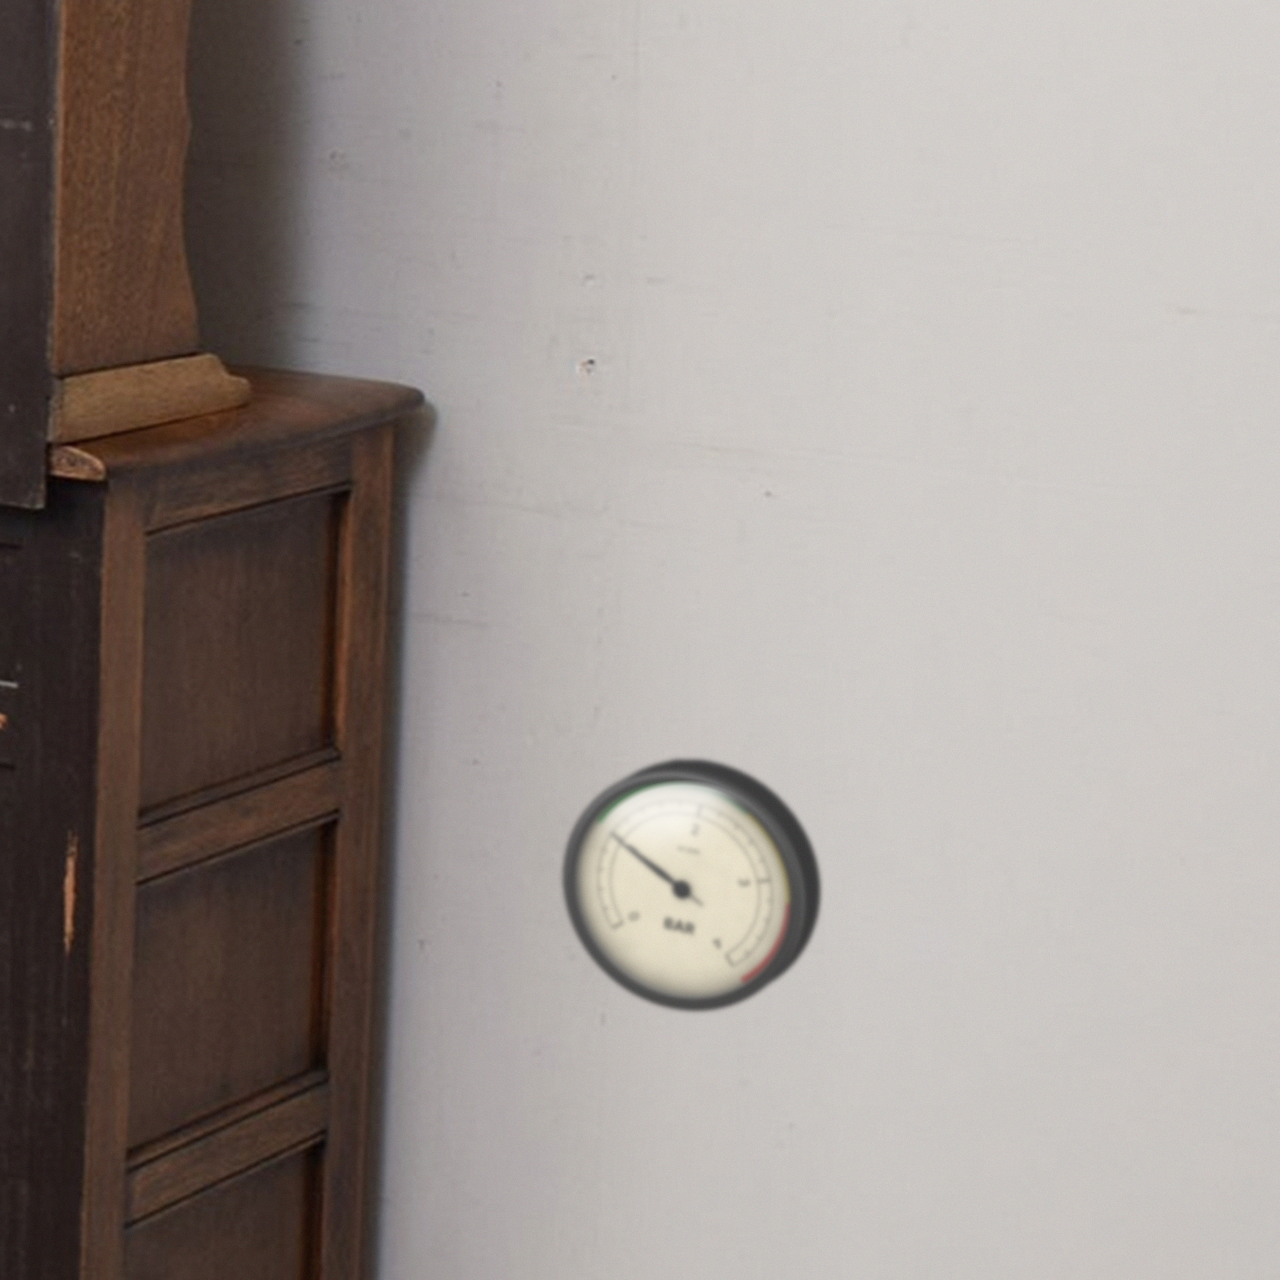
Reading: {"value": 1, "unit": "bar"}
